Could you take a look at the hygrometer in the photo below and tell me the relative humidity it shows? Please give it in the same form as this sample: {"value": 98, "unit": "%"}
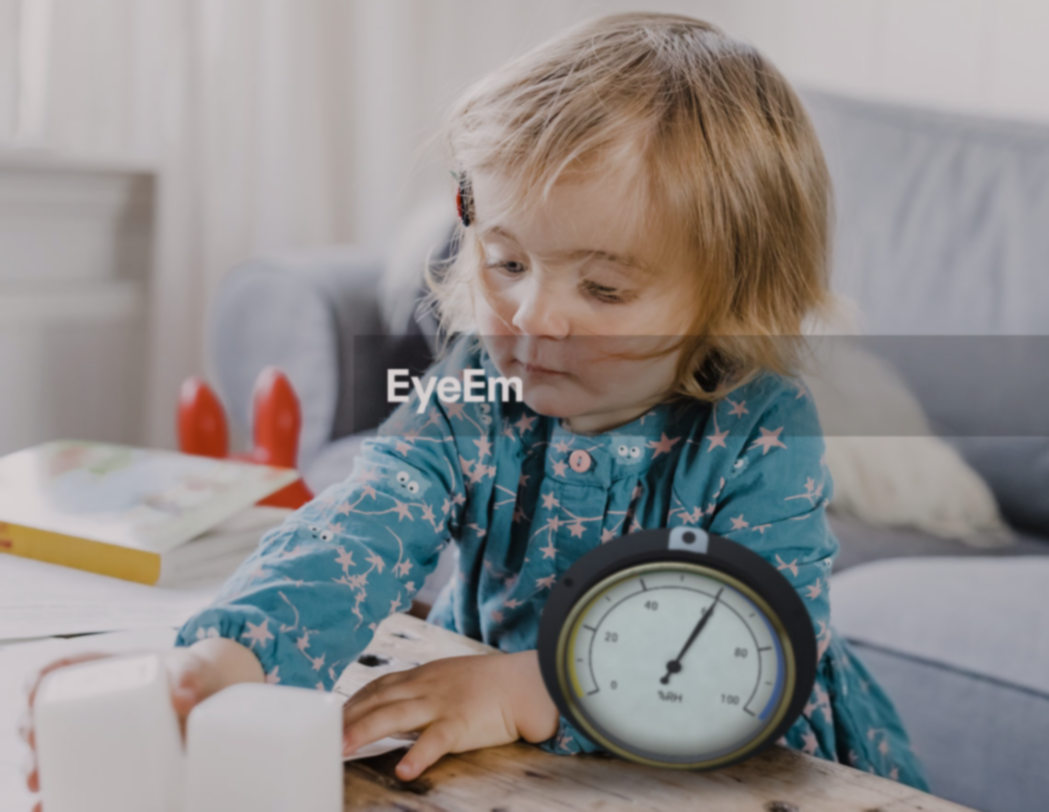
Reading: {"value": 60, "unit": "%"}
